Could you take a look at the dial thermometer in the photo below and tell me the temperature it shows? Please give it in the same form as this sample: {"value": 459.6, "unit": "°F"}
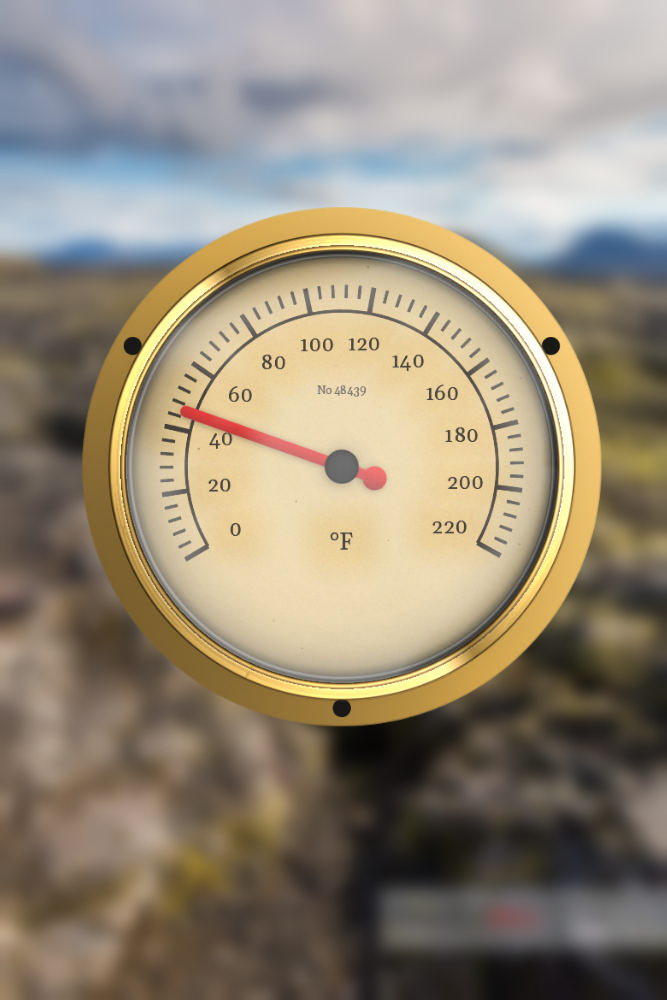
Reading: {"value": 46, "unit": "°F"}
